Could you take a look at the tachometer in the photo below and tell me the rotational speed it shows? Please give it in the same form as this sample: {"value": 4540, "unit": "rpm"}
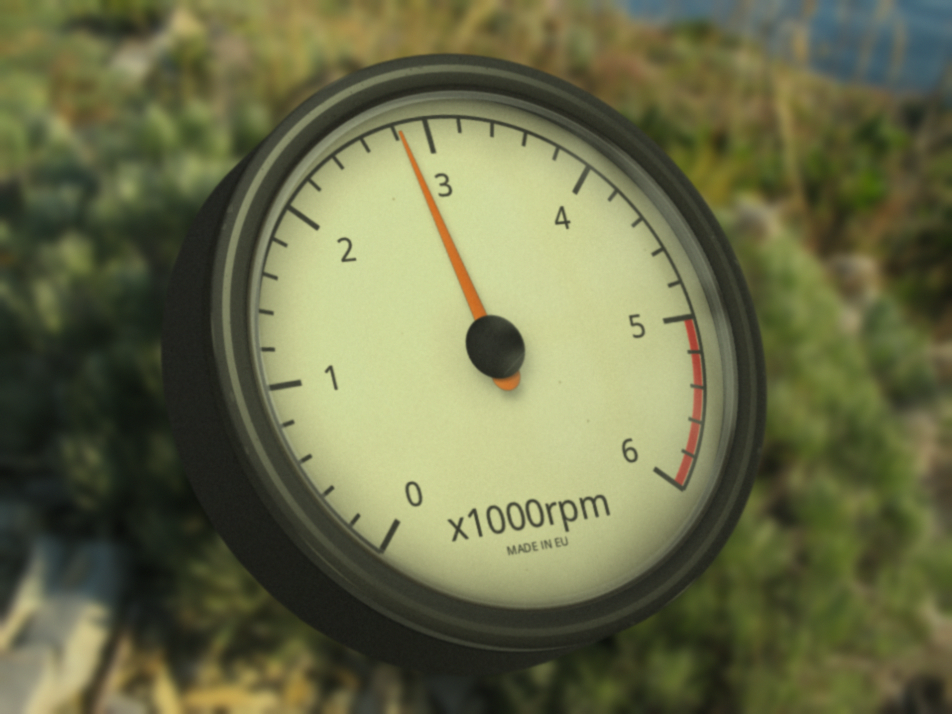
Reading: {"value": 2800, "unit": "rpm"}
